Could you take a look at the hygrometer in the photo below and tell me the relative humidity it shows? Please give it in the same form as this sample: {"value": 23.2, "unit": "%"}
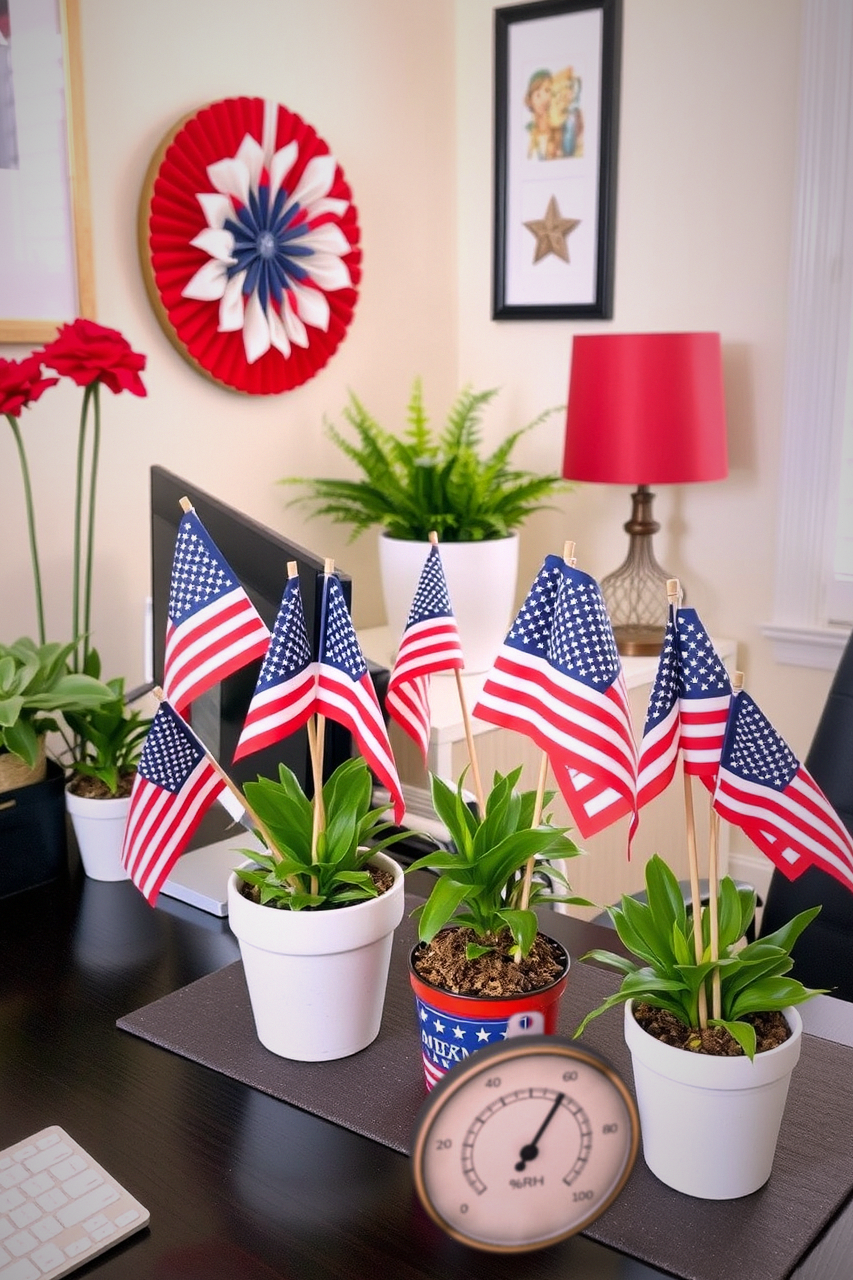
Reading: {"value": 60, "unit": "%"}
